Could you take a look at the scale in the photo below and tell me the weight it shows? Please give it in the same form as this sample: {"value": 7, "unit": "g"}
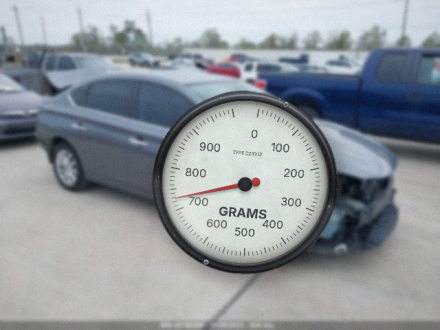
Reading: {"value": 730, "unit": "g"}
